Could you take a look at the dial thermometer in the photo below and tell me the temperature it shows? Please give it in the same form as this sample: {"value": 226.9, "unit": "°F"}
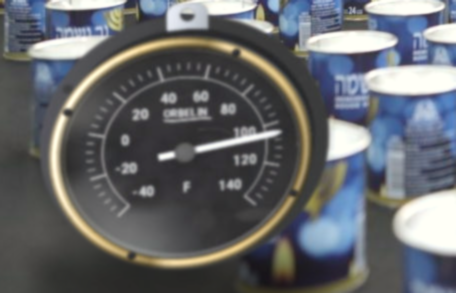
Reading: {"value": 104, "unit": "°F"}
